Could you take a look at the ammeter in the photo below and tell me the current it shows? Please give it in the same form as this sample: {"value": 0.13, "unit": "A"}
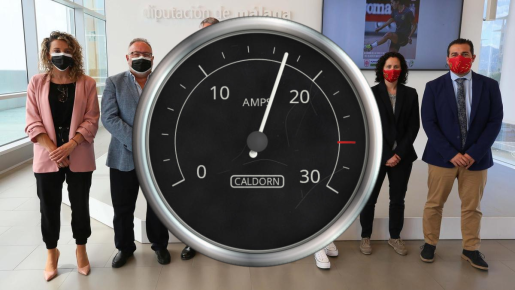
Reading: {"value": 17, "unit": "A"}
